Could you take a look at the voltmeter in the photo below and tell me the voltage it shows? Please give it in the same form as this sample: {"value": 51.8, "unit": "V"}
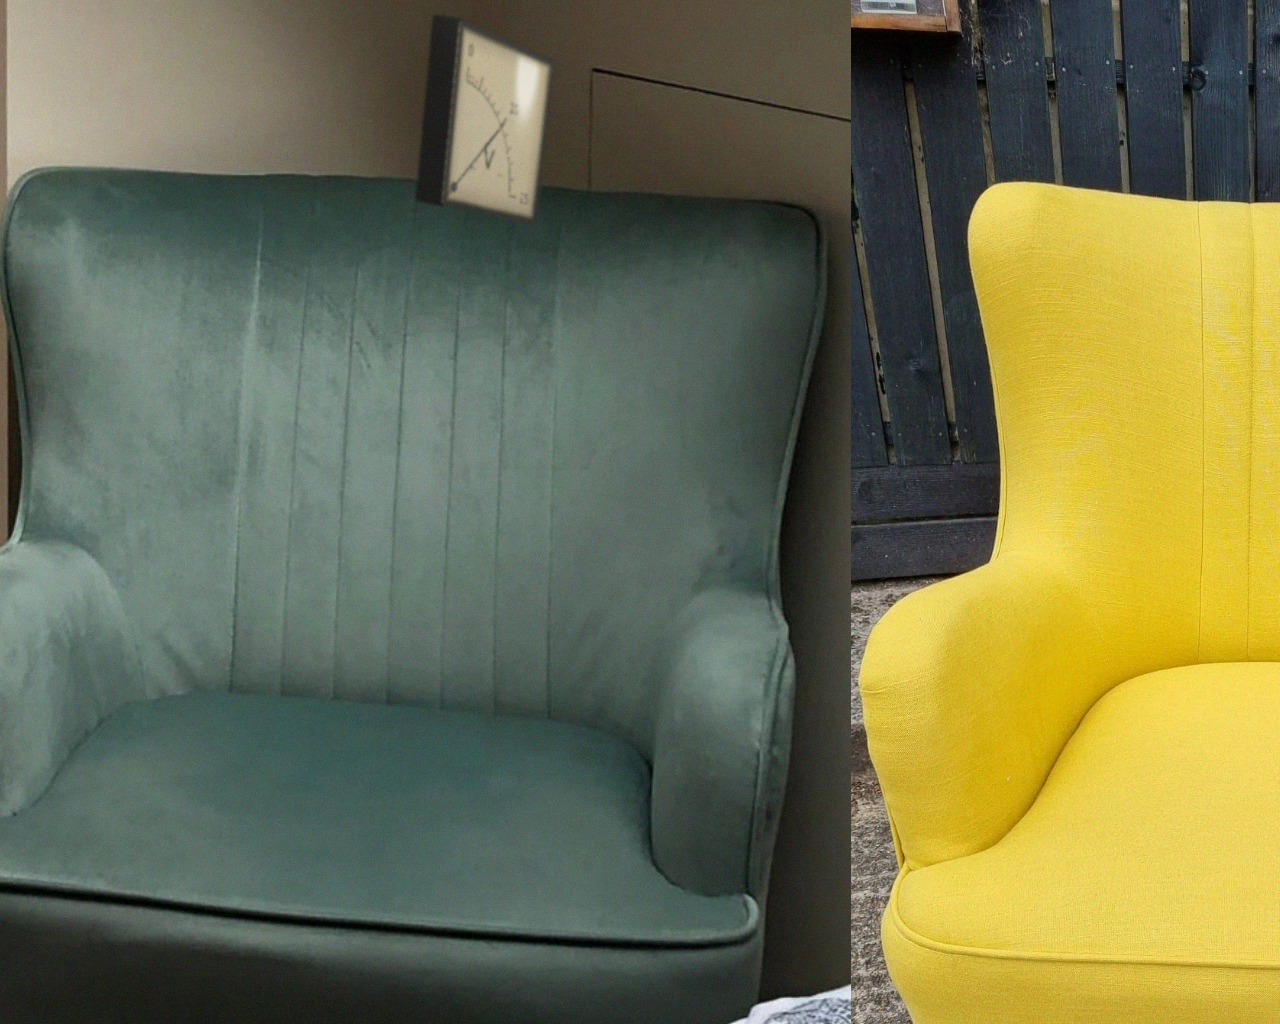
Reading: {"value": 10, "unit": "V"}
